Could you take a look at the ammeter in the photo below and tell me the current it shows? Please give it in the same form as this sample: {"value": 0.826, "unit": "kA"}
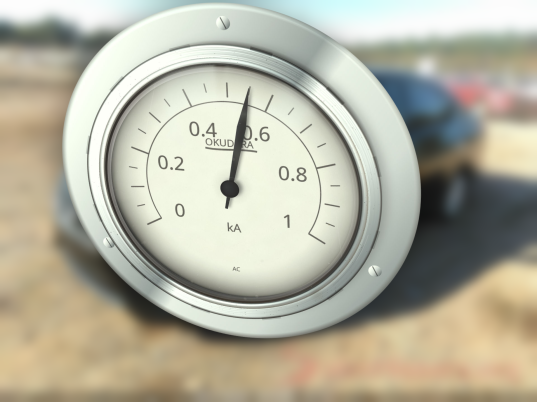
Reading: {"value": 0.55, "unit": "kA"}
